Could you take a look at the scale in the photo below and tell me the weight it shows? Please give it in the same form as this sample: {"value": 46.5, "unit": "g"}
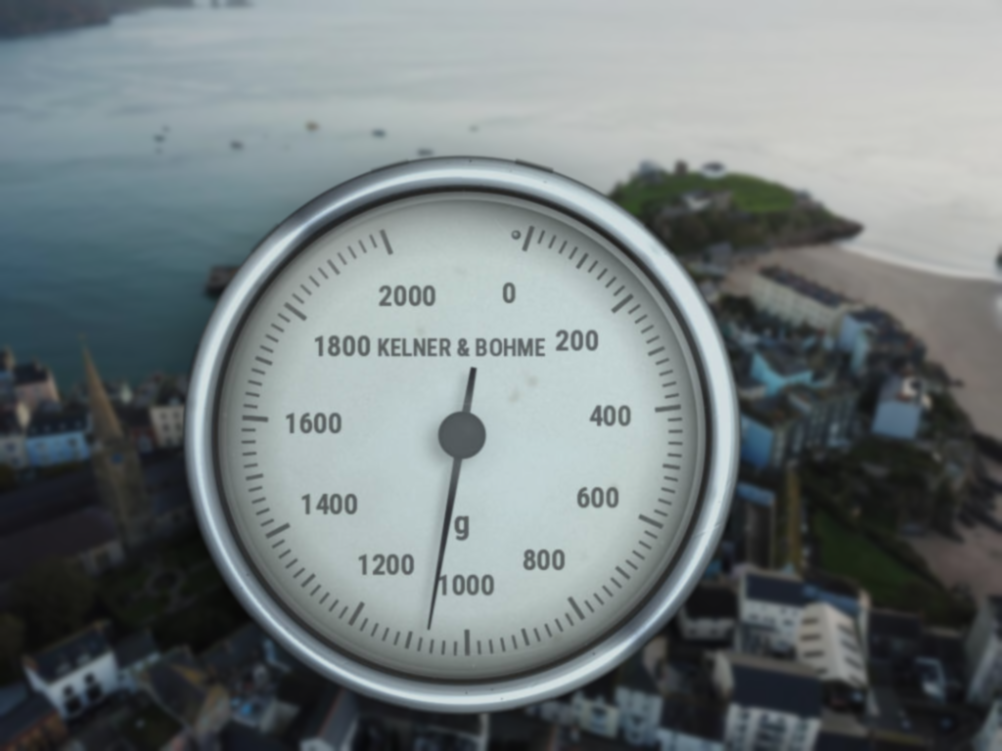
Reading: {"value": 1070, "unit": "g"}
